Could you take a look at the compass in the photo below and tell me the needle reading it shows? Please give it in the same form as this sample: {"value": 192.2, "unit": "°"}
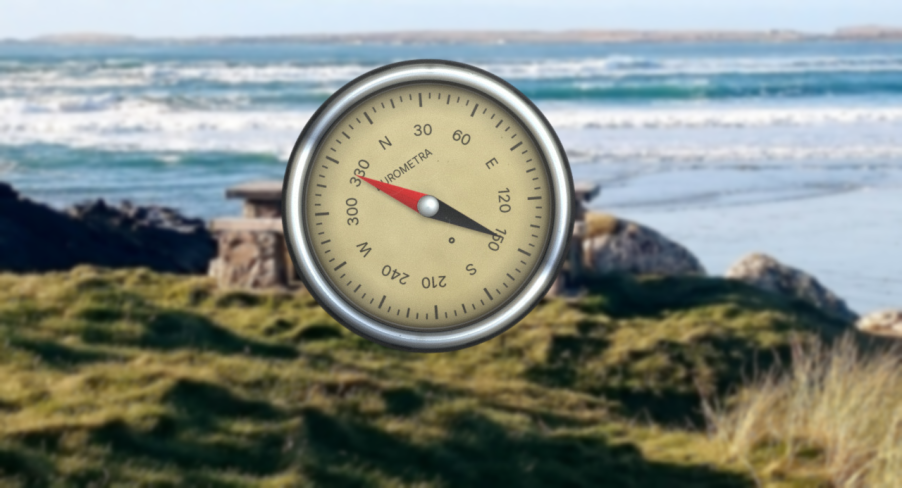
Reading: {"value": 327.5, "unit": "°"}
